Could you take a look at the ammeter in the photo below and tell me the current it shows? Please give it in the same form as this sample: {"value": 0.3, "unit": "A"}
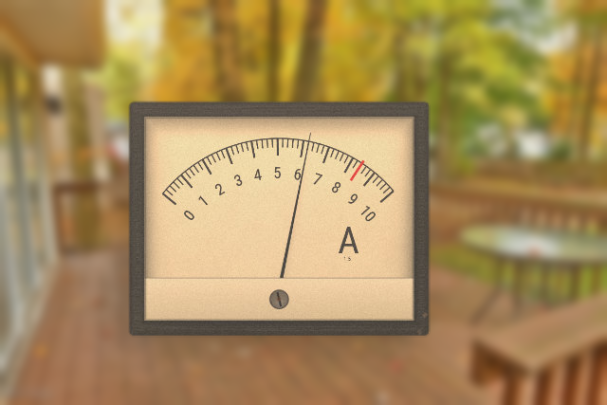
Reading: {"value": 6.2, "unit": "A"}
